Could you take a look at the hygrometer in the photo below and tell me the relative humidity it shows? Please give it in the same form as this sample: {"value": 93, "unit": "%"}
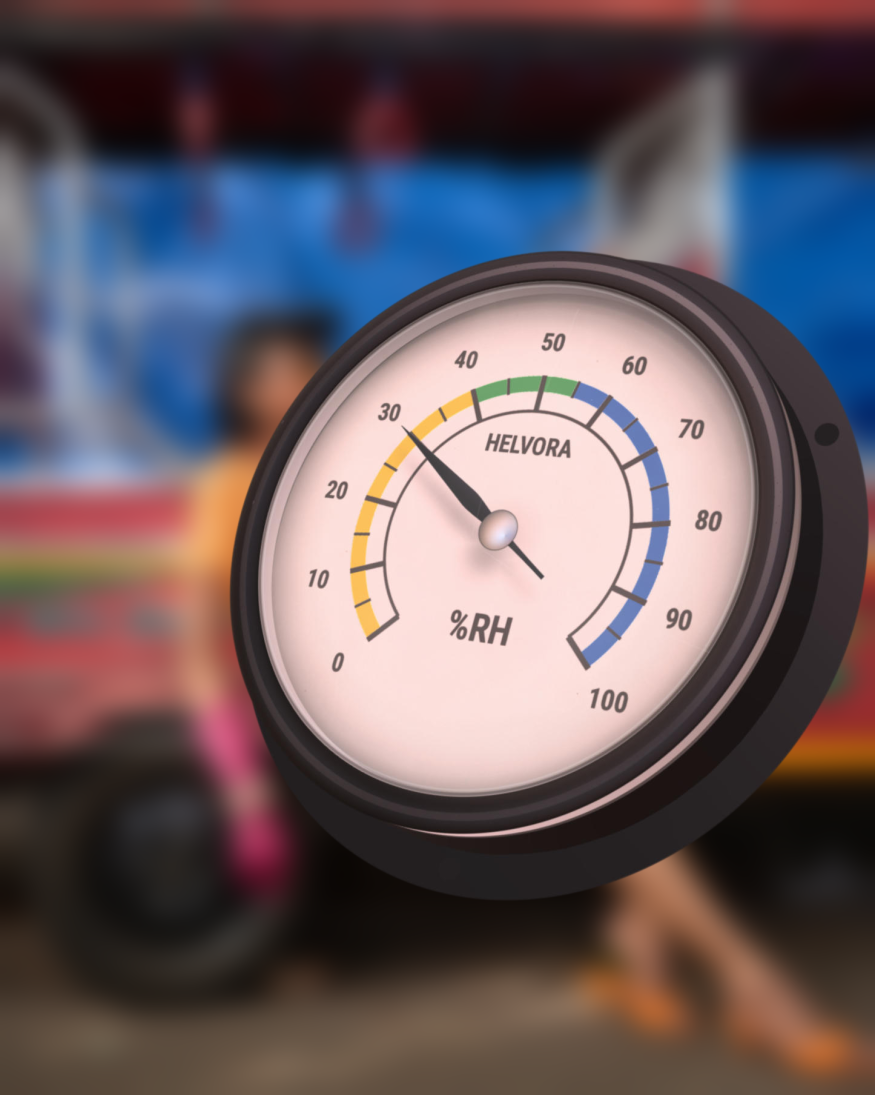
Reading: {"value": 30, "unit": "%"}
